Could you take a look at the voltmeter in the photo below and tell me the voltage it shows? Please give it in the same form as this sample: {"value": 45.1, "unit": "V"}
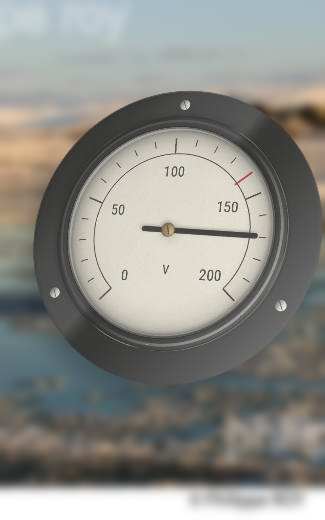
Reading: {"value": 170, "unit": "V"}
